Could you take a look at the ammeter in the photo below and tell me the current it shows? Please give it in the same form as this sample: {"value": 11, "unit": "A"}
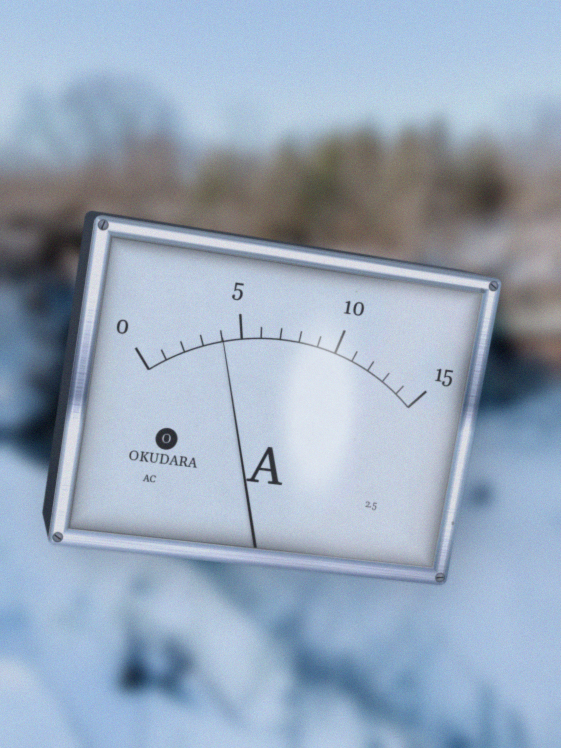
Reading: {"value": 4, "unit": "A"}
